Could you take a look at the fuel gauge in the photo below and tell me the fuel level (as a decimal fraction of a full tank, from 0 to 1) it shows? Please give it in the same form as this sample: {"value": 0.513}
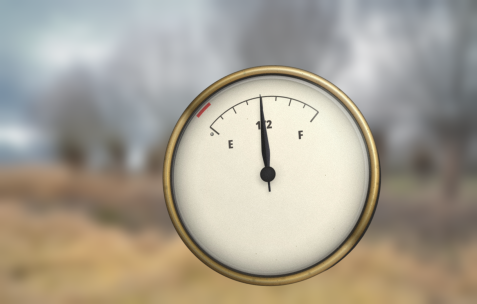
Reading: {"value": 0.5}
